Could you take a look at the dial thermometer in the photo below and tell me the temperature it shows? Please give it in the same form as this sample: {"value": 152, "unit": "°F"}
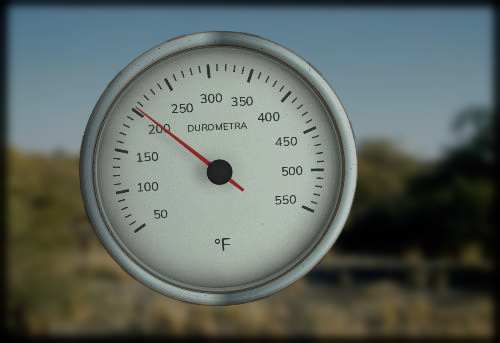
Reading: {"value": 205, "unit": "°F"}
